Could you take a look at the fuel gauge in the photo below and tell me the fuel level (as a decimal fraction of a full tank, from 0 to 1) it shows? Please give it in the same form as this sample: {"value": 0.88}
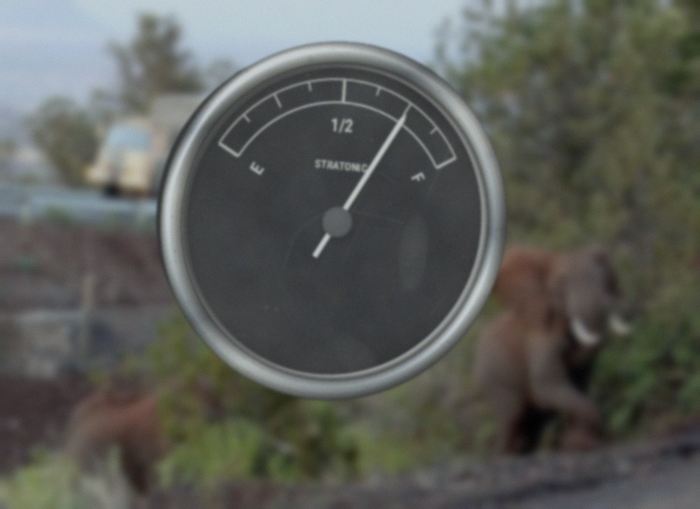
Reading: {"value": 0.75}
